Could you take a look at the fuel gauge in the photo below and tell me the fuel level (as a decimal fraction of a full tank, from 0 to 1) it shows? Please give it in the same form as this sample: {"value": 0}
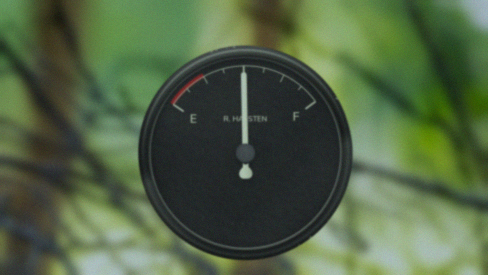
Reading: {"value": 0.5}
